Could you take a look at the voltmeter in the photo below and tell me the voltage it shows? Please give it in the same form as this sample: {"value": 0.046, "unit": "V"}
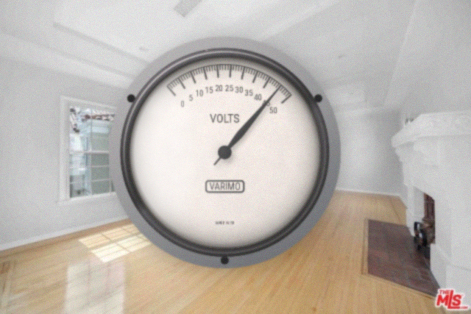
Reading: {"value": 45, "unit": "V"}
